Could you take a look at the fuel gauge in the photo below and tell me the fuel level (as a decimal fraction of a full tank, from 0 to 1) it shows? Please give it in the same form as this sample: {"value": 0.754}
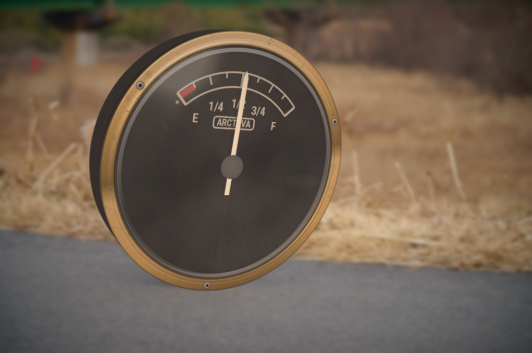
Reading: {"value": 0.5}
